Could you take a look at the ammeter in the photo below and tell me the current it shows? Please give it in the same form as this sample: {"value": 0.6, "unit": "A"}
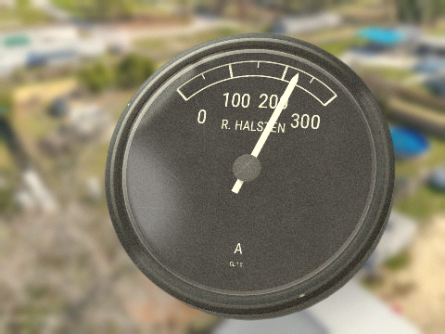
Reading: {"value": 225, "unit": "A"}
